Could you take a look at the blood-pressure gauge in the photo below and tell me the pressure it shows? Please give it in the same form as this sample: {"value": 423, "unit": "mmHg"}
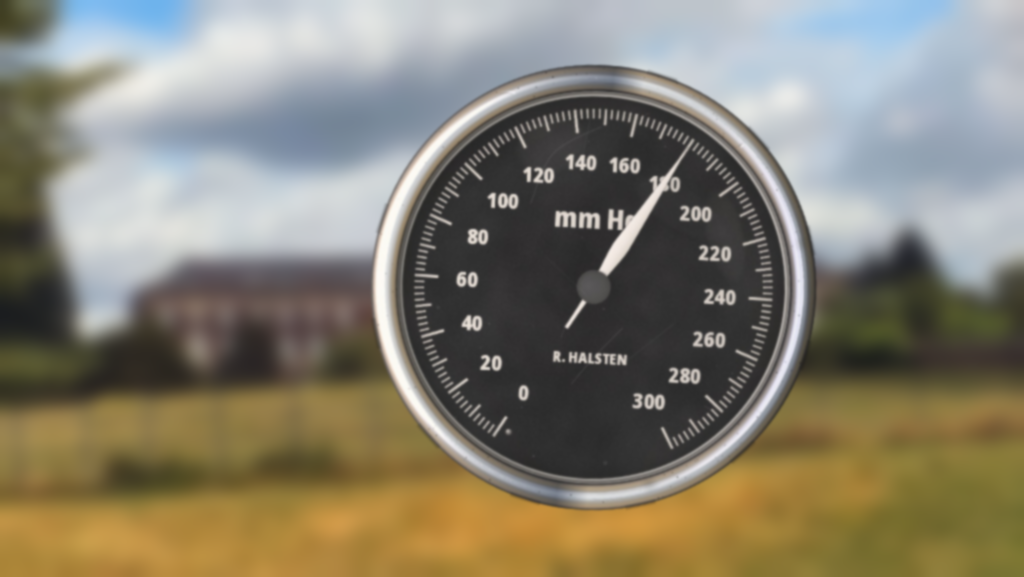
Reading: {"value": 180, "unit": "mmHg"}
